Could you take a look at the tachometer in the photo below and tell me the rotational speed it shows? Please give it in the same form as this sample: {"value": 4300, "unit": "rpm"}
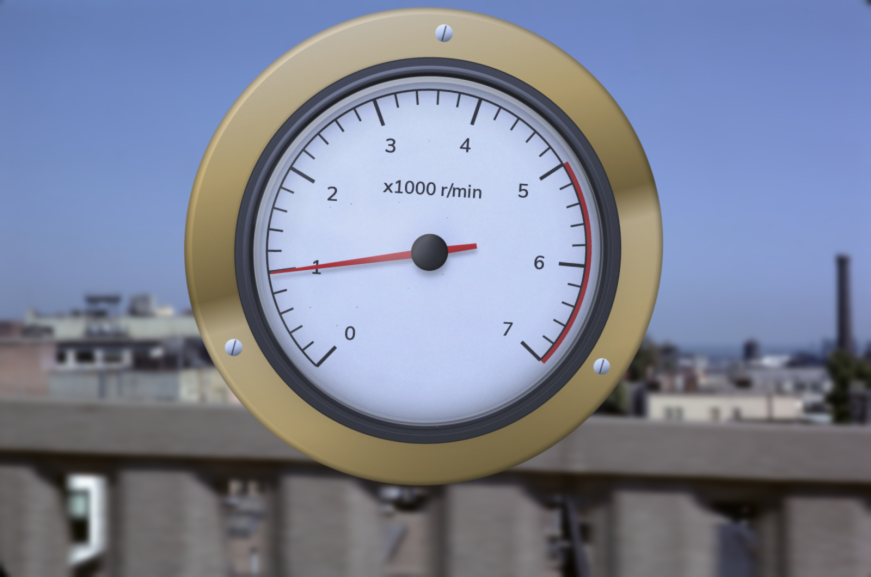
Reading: {"value": 1000, "unit": "rpm"}
